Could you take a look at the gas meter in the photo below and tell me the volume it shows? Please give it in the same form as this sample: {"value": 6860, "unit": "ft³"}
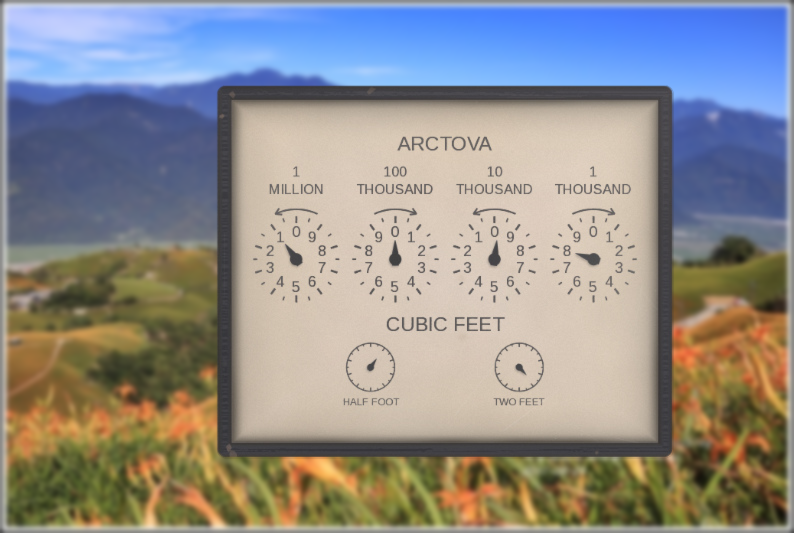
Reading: {"value": 99800, "unit": "ft³"}
